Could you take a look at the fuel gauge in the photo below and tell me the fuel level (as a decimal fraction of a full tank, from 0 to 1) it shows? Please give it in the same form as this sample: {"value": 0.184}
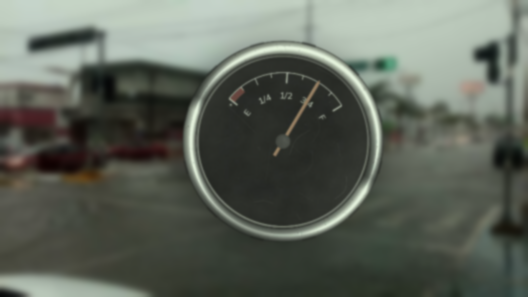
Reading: {"value": 0.75}
